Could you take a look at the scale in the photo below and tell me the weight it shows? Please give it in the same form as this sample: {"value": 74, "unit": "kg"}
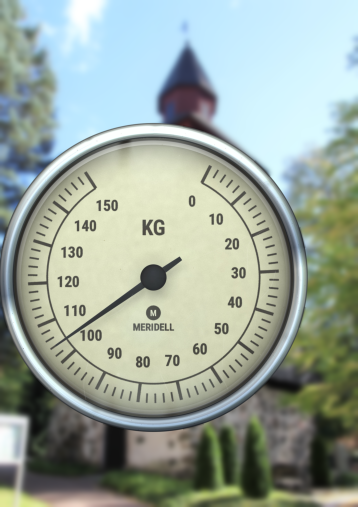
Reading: {"value": 104, "unit": "kg"}
